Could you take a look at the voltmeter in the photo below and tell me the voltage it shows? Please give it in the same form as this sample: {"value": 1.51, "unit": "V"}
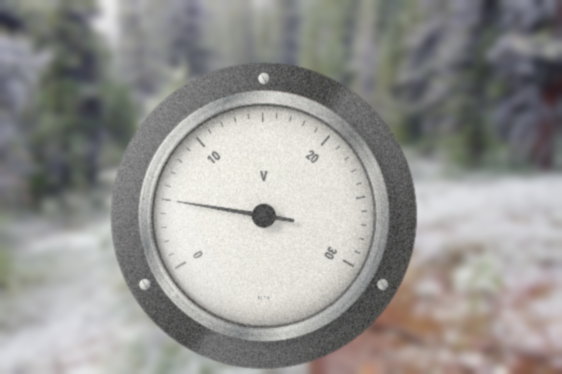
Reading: {"value": 5, "unit": "V"}
